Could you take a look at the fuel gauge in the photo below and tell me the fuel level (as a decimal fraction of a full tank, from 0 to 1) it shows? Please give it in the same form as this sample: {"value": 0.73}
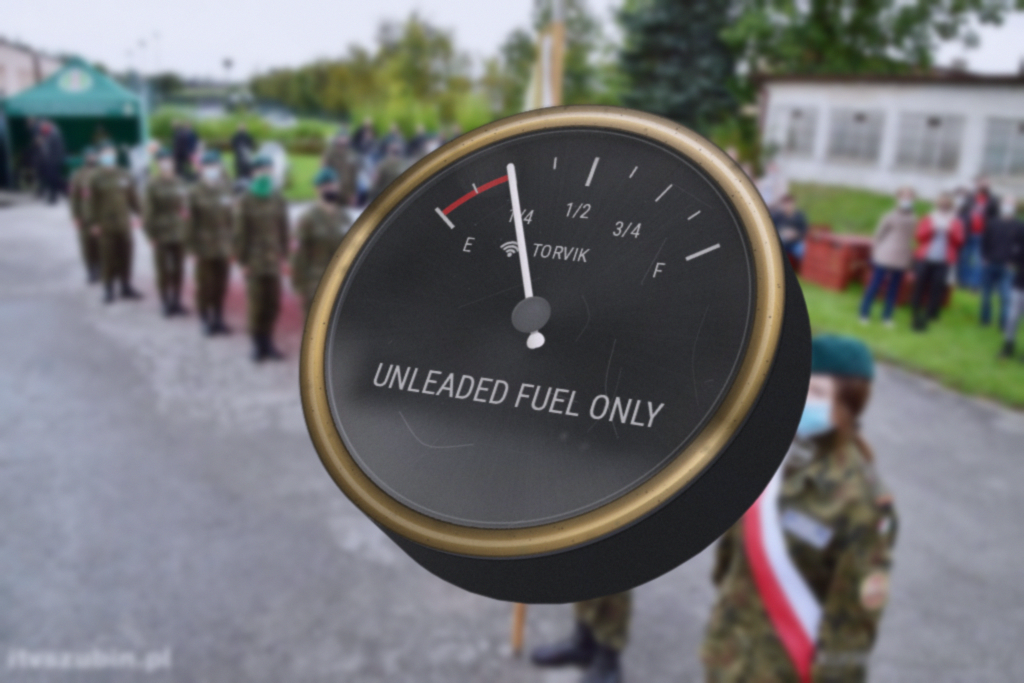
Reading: {"value": 0.25}
